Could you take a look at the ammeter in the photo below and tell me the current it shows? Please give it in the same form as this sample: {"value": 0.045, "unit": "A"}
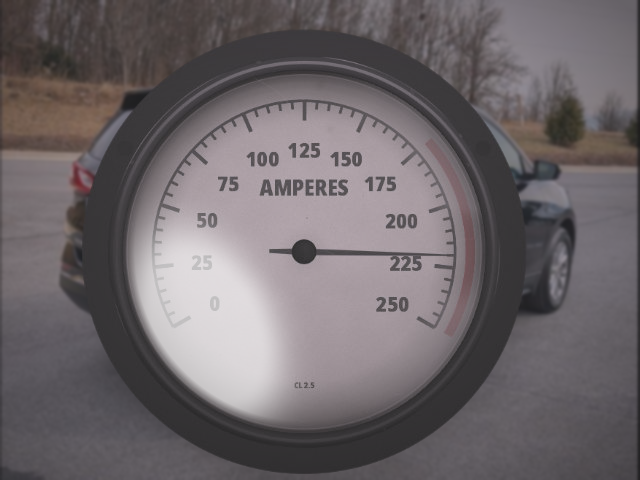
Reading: {"value": 220, "unit": "A"}
